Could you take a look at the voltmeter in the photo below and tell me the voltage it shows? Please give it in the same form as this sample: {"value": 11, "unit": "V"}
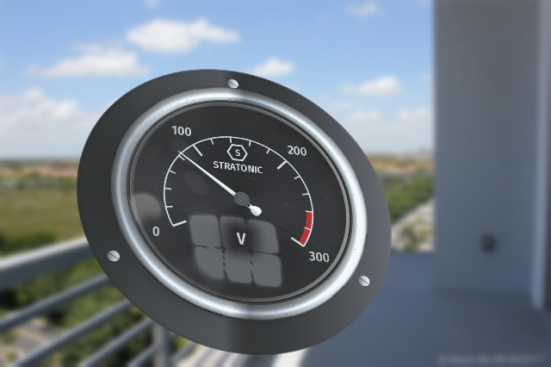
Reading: {"value": 80, "unit": "V"}
